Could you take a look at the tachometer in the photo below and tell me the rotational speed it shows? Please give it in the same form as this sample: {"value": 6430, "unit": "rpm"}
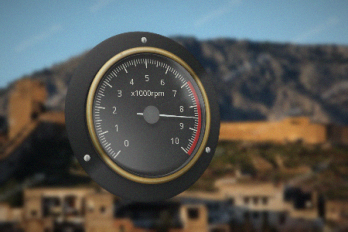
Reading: {"value": 8500, "unit": "rpm"}
